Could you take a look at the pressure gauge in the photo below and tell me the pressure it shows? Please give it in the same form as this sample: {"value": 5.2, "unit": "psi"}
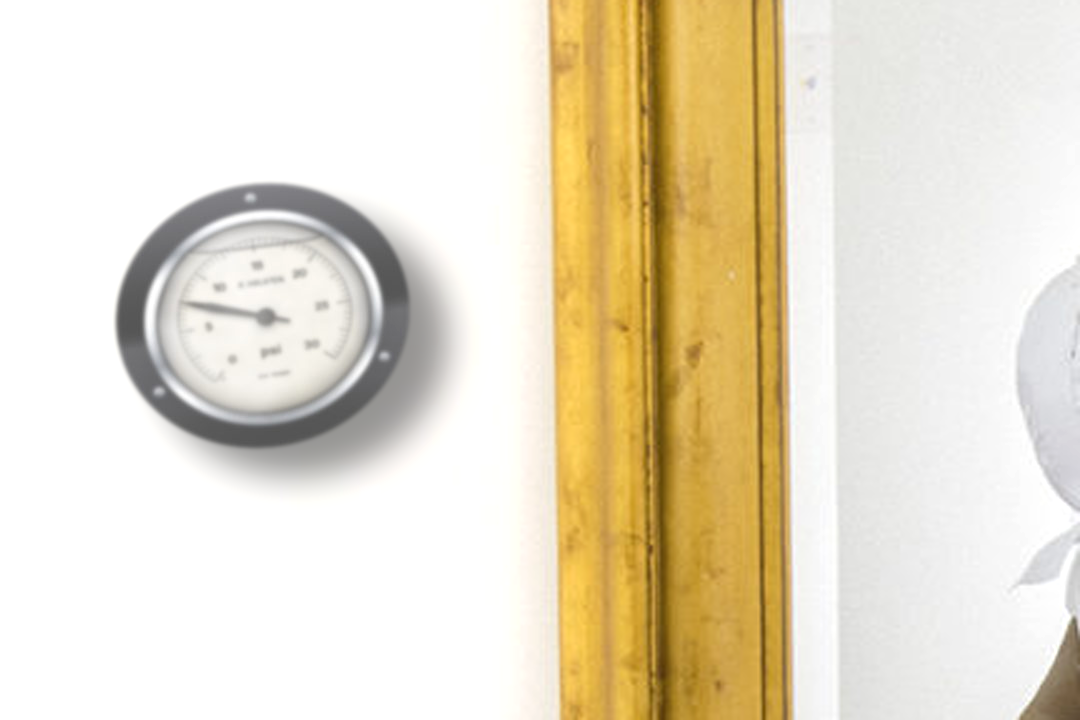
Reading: {"value": 7.5, "unit": "psi"}
